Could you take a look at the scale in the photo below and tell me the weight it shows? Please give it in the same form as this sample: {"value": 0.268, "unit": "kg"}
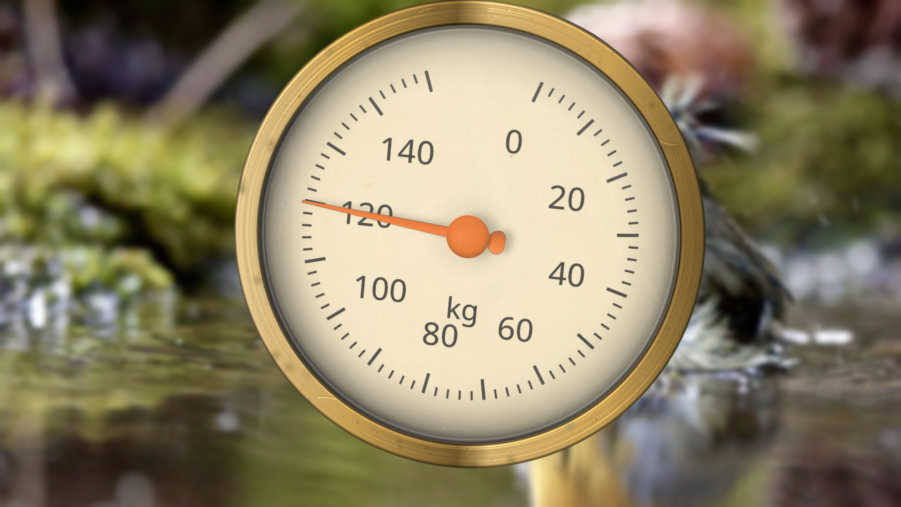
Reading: {"value": 120, "unit": "kg"}
